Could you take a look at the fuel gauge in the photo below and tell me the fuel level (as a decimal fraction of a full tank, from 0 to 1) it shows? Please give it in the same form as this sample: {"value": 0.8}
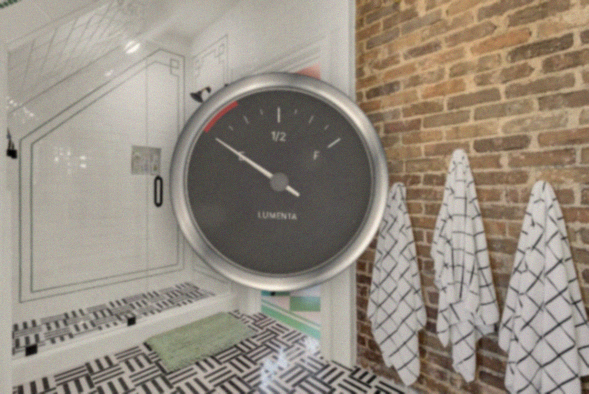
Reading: {"value": 0}
